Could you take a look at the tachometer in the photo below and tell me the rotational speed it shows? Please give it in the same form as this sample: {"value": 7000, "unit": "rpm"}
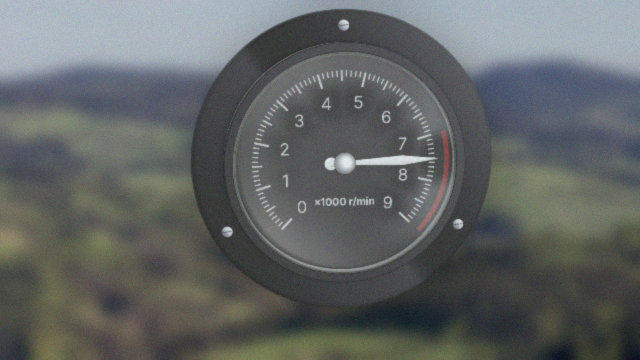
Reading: {"value": 7500, "unit": "rpm"}
